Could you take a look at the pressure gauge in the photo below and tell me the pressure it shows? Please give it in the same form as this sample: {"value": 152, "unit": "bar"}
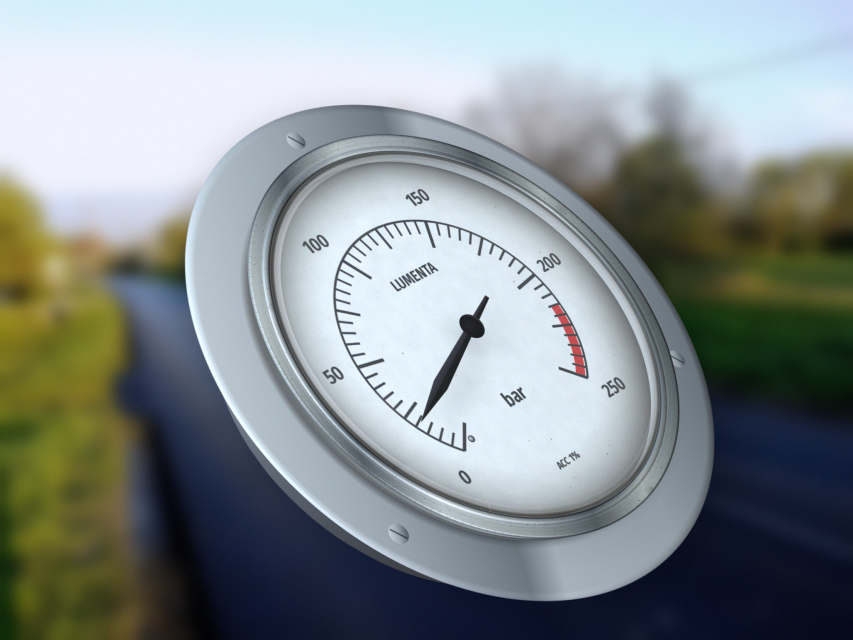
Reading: {"value": 20, "unit": "bar"}
